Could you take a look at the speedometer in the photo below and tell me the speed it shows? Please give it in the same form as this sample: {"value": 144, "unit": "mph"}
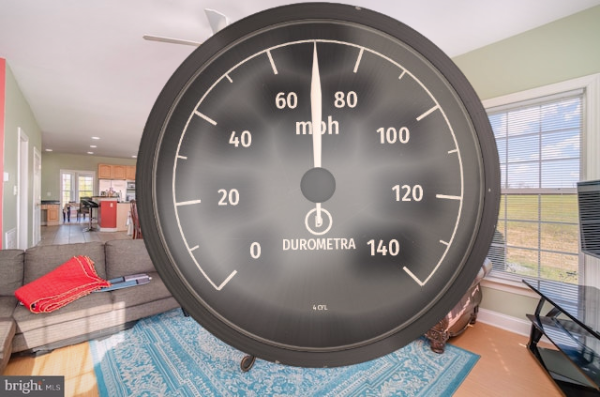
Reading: {"value": 70, "unit": "mph"}
